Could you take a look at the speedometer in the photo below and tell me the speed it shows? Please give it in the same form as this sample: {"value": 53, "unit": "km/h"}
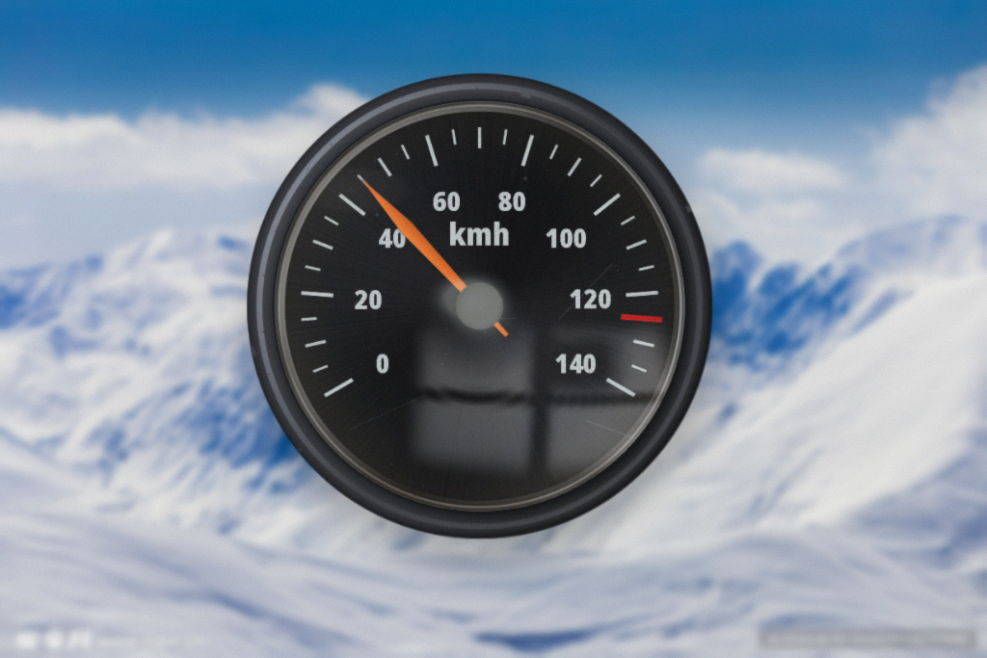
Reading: {"value": 45, "unit": "km/h"}
